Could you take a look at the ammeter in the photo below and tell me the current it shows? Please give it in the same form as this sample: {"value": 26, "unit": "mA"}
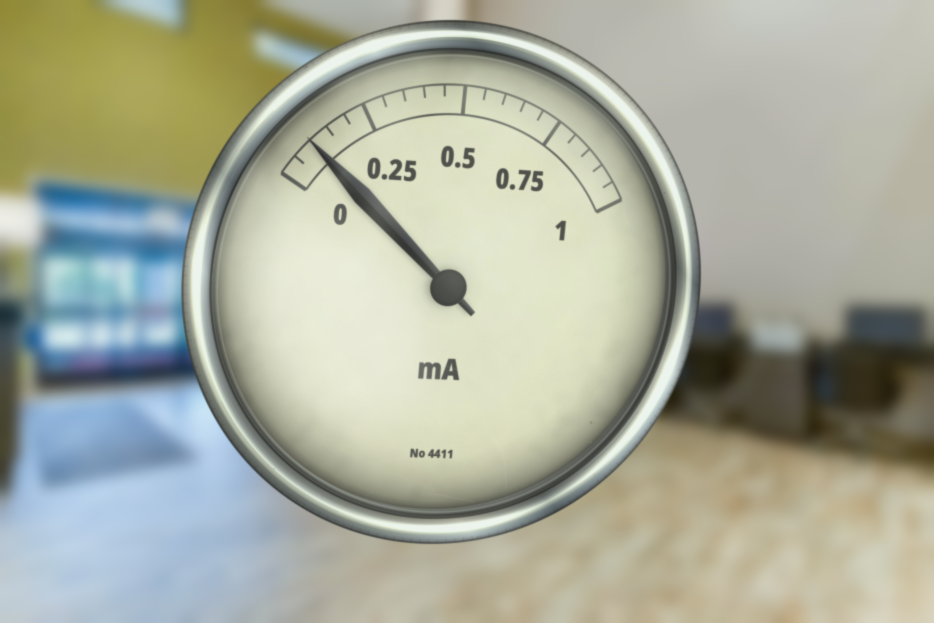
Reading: {"value": 0.1, "unit": "mA"}
